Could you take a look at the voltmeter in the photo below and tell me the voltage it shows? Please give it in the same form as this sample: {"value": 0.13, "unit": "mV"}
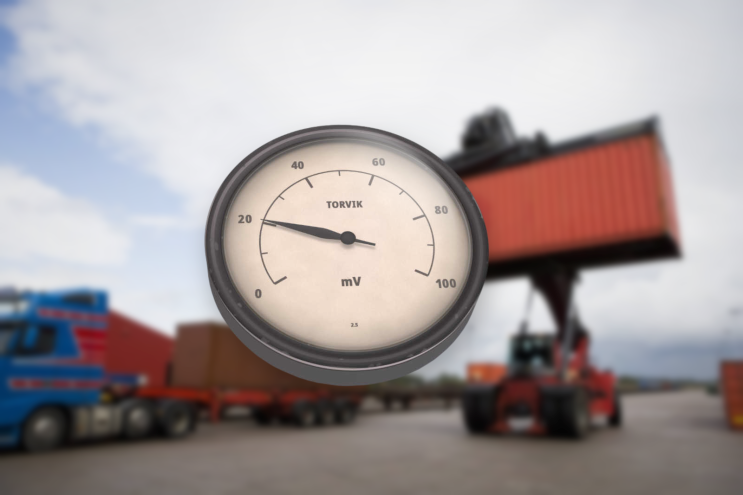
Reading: {"value": 20, "unit": "mV"}
